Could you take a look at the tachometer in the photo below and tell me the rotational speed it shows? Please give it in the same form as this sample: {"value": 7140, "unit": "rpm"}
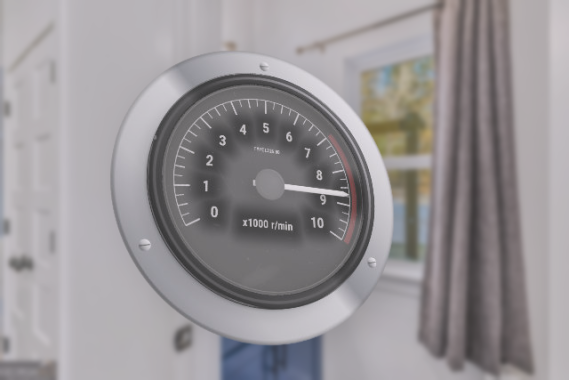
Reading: {"value": 8750, "unit": "rpm"}
